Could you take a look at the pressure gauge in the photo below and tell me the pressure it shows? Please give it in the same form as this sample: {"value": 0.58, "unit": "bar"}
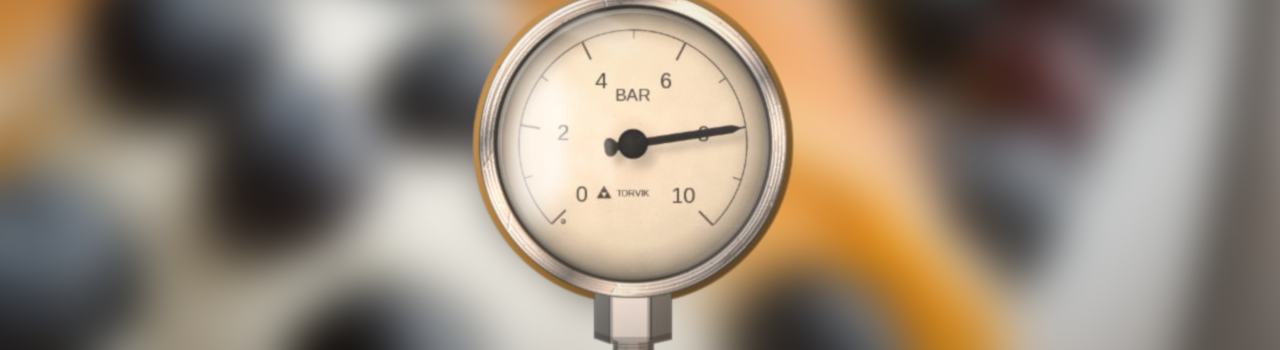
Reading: {"value": 8, "unit": "bar"}
